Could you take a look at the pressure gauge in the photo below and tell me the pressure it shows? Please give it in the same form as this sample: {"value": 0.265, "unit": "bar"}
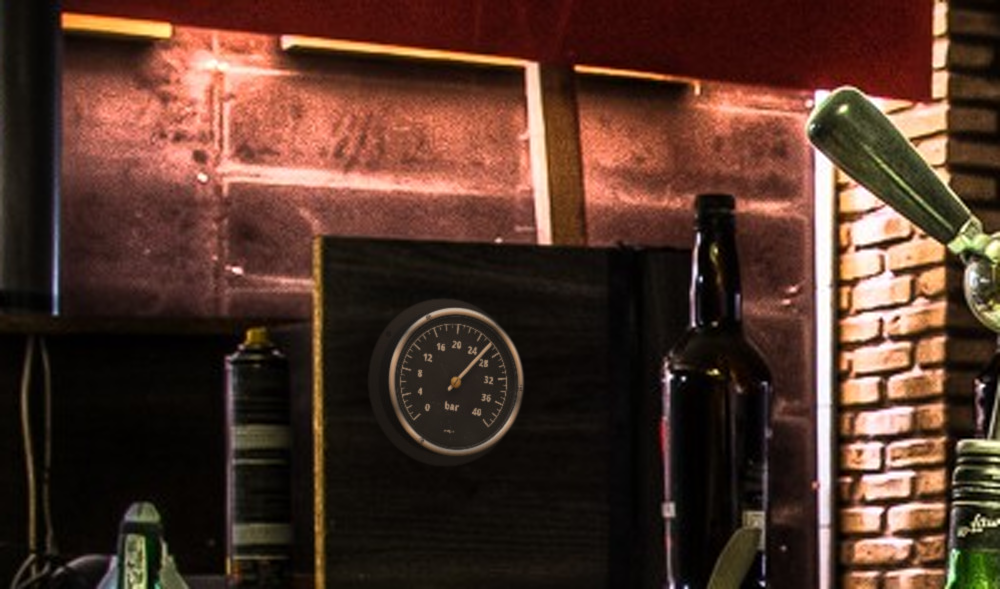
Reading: {"value": 26, "unit": "bar"}
